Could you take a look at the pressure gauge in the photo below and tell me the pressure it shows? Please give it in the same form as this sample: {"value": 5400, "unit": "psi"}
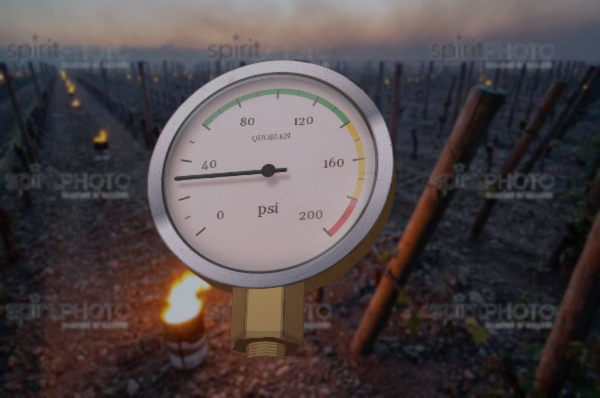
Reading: {"value": 30, "unit": "psi"}
